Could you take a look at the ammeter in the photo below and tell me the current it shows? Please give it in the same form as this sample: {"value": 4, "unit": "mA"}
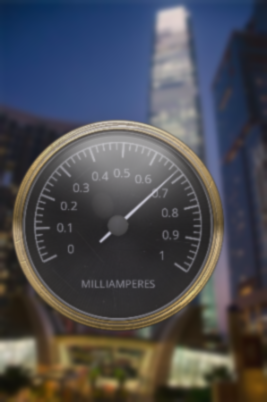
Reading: {"value": 0.68, "unit": "mA"}
